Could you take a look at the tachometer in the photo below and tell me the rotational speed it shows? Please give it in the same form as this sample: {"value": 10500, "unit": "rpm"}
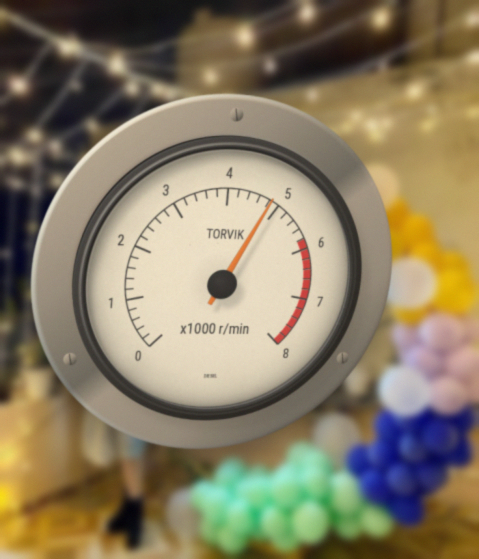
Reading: {"value": 4800, "unit": "rpm"}
